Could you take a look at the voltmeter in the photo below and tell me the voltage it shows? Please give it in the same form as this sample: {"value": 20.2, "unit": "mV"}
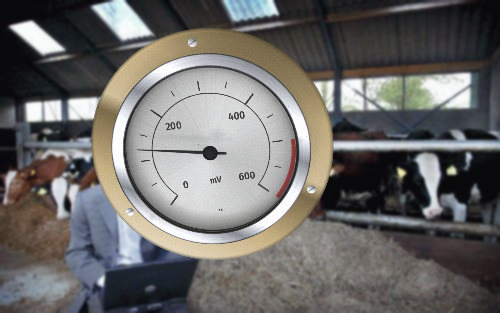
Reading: {"value": 125, "unit": "mV"}
